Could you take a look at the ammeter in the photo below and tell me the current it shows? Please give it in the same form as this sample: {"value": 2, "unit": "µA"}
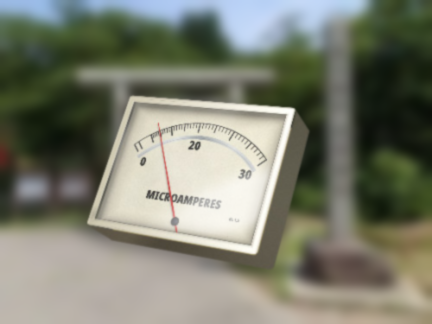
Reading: {"value": 12.5, "unit": "µA"}
